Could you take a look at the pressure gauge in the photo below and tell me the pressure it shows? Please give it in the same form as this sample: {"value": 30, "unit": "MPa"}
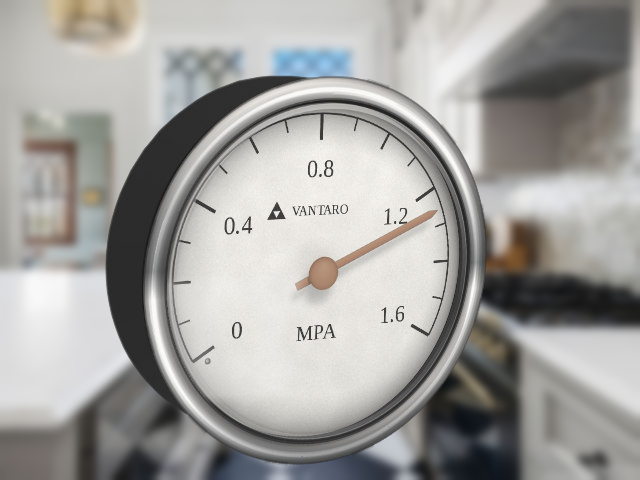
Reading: {"value": 1.25, "unit": "MPa"}
